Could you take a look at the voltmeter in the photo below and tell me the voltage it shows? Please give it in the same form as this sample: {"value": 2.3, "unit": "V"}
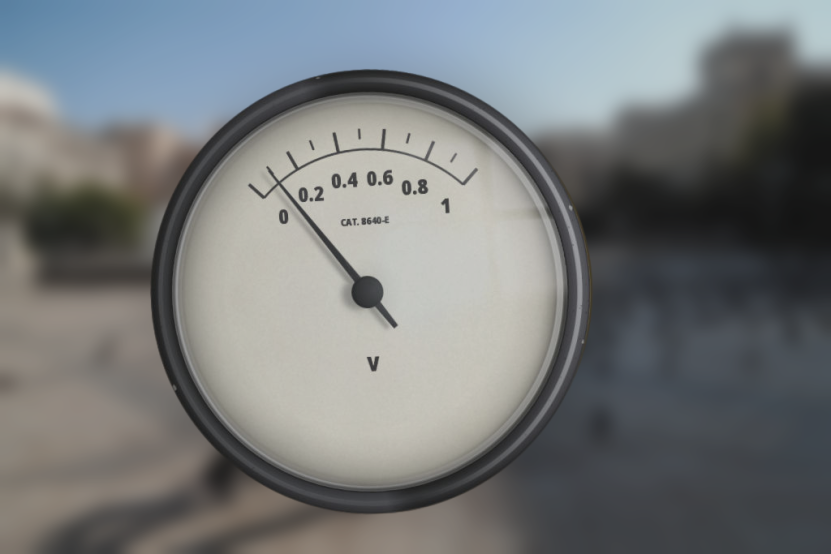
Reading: {"value": 0.1, "unit": "V"}
